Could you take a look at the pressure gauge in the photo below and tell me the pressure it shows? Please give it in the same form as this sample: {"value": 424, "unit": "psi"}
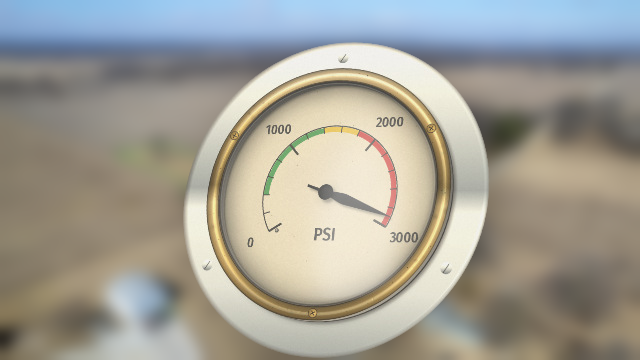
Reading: {"value": 2900, "unit": "psi"}
